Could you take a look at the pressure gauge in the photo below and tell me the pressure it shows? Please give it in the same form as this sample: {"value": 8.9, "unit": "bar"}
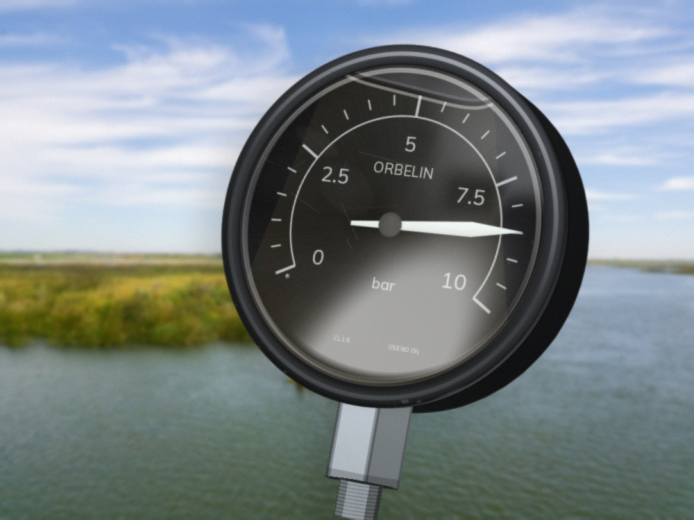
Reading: {"value": 8.5, "unit": "bar"}
